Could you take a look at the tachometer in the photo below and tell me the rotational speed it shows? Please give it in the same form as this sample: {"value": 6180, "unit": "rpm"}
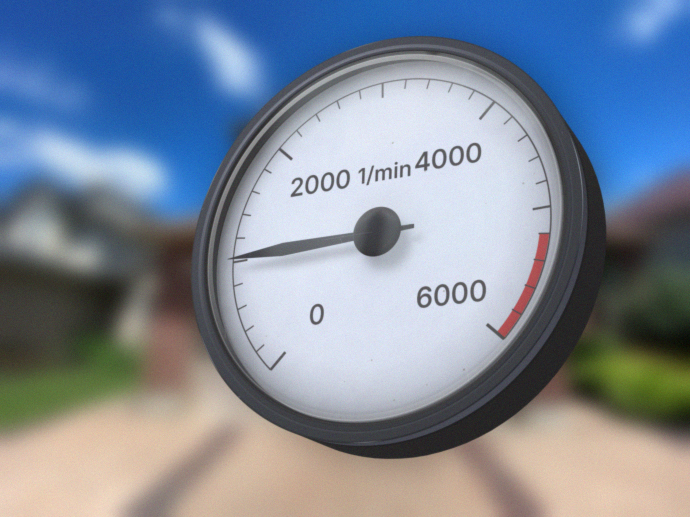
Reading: {"value": 1000, "unit": "rpm"}
